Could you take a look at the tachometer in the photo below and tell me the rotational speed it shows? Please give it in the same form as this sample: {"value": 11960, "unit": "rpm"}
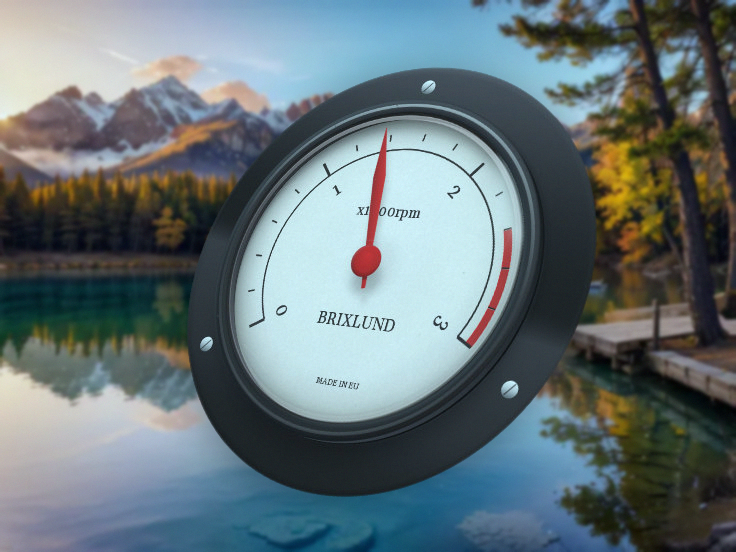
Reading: {"value": 1400, "unit": "rpm"}
